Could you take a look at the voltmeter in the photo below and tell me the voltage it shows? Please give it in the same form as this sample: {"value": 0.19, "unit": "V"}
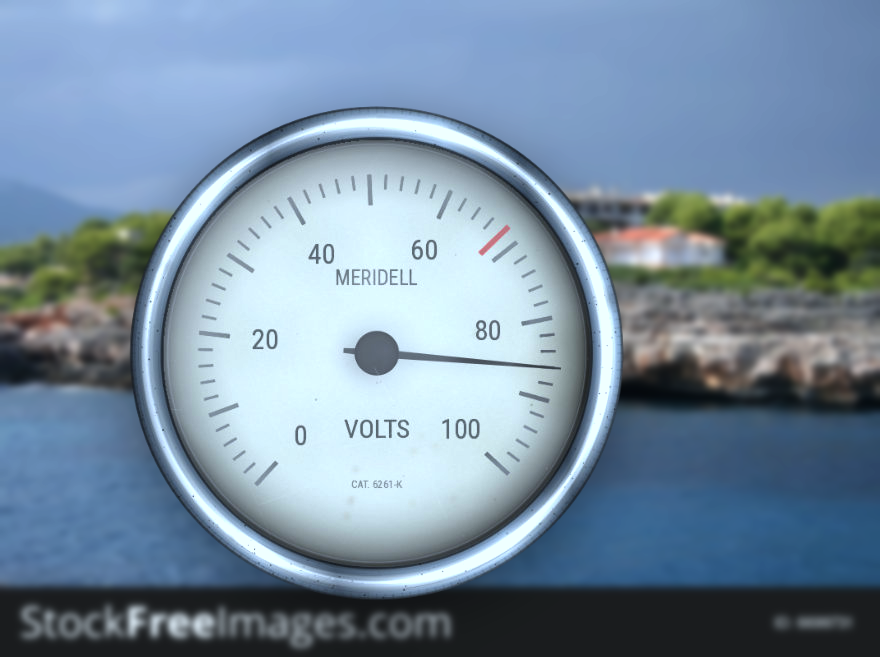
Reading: {"value": 86, "unit": "V"}
